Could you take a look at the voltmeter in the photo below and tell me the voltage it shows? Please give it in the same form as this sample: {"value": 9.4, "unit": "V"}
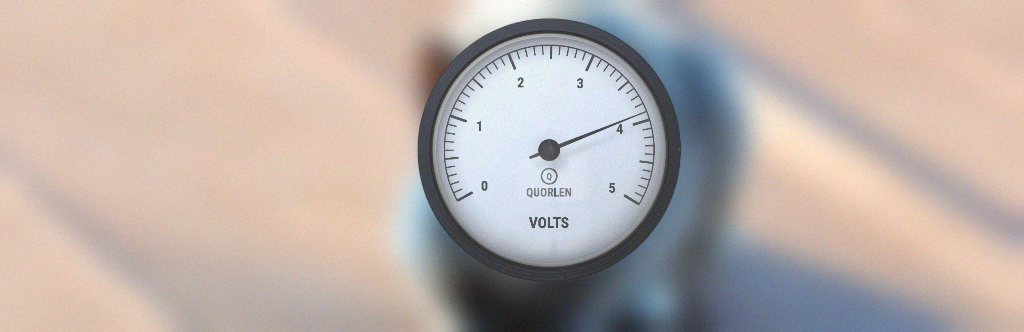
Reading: {"value": 3.9, "unit": "V"}
